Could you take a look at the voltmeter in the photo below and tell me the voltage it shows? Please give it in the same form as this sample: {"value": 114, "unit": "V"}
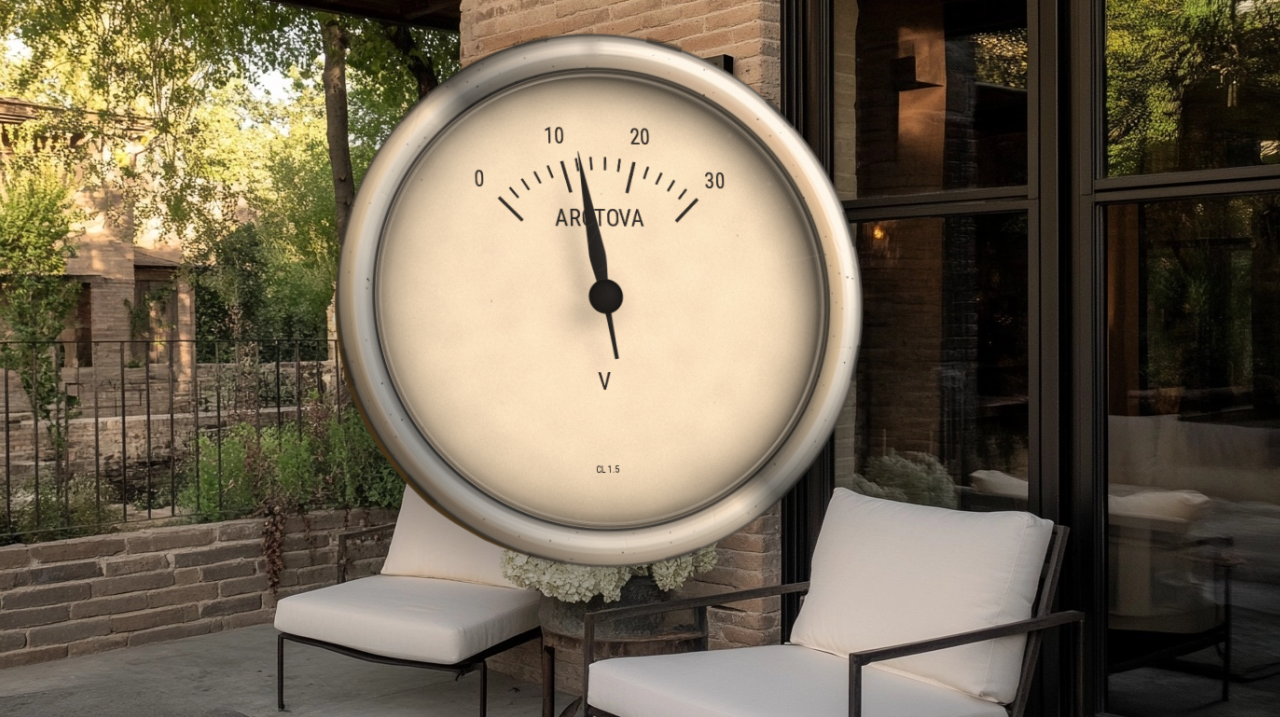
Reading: {"value": 12, "unit": "V"}
